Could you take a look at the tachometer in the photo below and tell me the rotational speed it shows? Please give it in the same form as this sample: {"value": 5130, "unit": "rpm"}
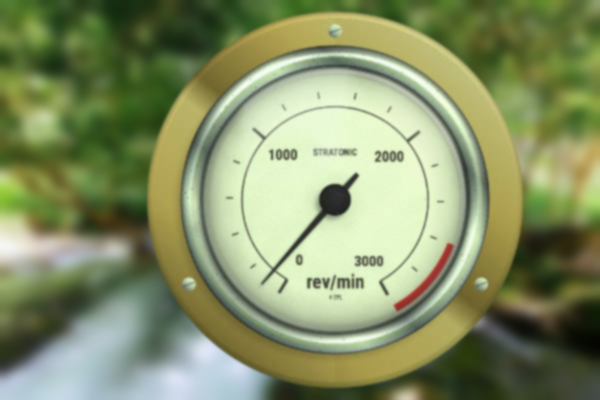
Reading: {"value": 100, "unit": "rpm"}
